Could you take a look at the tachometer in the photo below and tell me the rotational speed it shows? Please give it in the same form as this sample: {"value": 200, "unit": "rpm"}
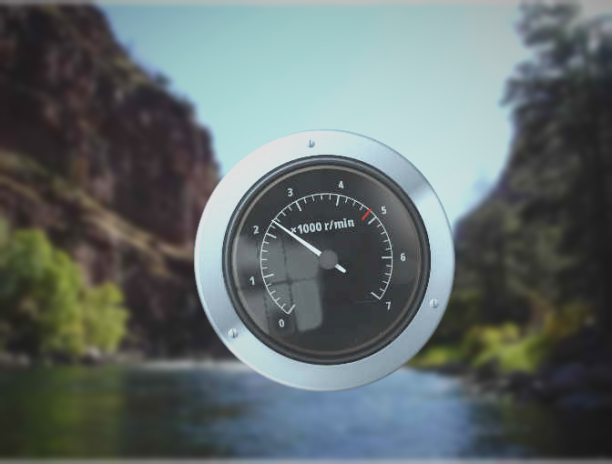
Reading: {"value": 2300, "unit": "rpm"}
